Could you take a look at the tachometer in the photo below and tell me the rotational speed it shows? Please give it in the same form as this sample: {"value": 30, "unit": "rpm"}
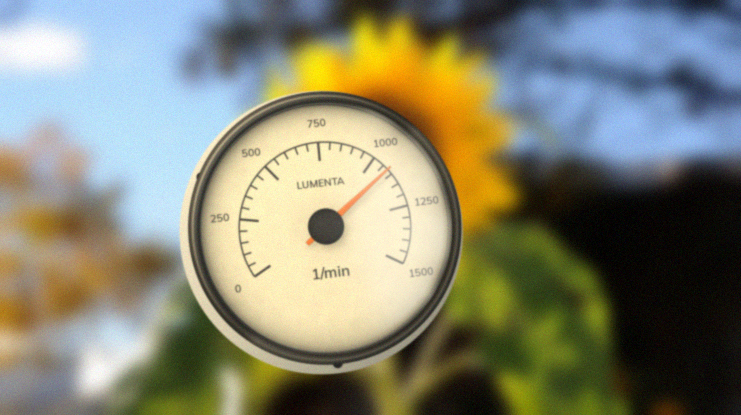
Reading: {"value": 1075, "unit": "rpm"}
